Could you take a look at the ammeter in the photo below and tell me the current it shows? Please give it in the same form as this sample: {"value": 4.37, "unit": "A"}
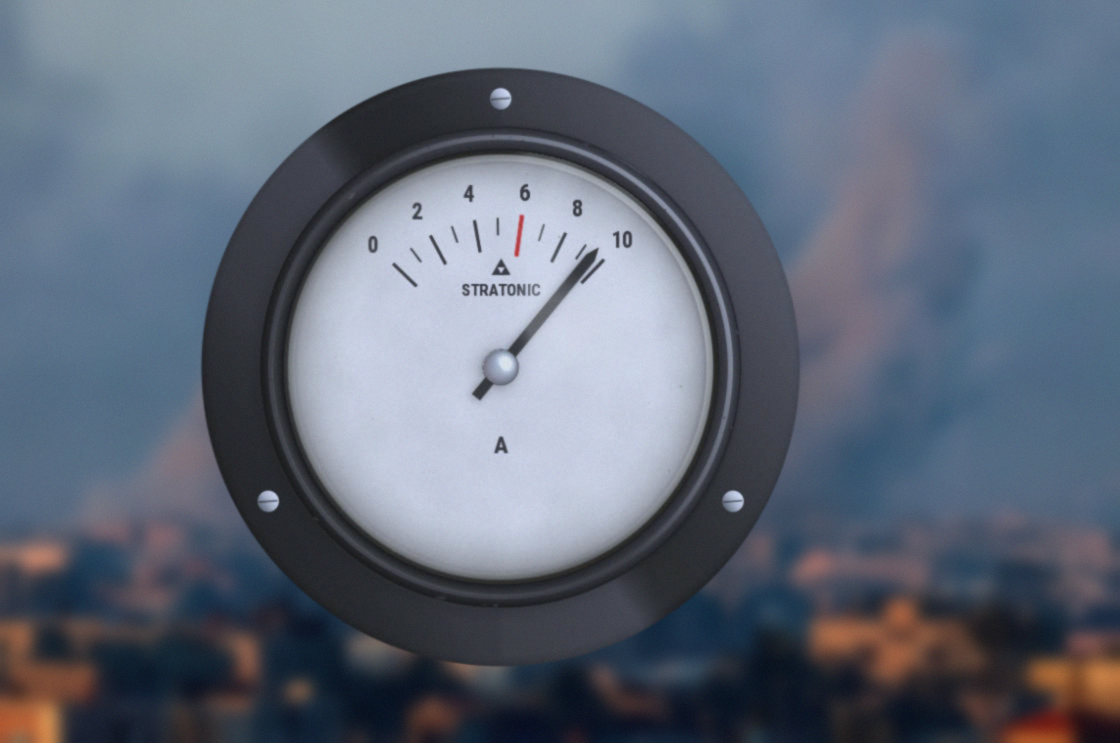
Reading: {"value": 9.5, "unit": "A"}
